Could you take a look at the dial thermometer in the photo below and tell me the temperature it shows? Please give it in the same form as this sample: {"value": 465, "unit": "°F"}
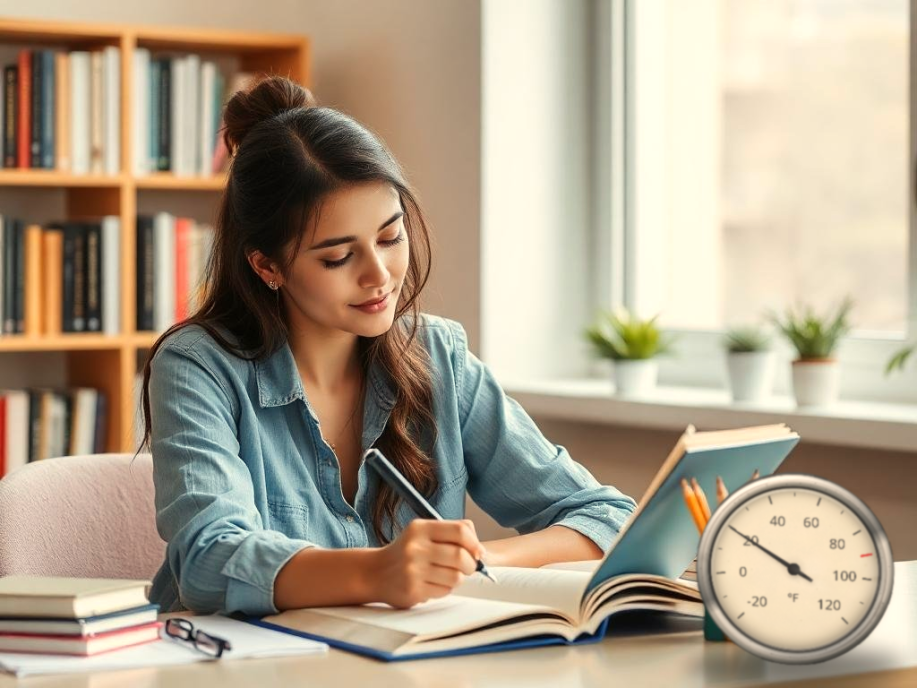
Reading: {"value": 20, "unit": "°F"}
